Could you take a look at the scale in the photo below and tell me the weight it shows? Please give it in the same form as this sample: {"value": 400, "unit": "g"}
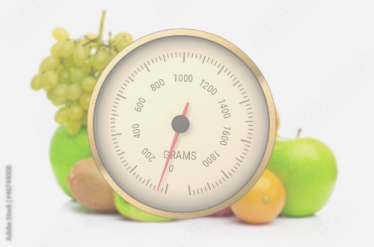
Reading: {"value": 40, "unit": "g"}
